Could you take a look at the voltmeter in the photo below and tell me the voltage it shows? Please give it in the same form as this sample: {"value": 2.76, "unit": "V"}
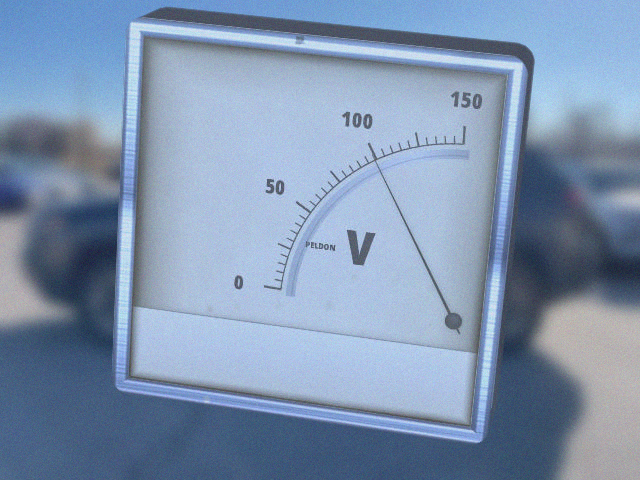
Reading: {"value": 100, "unit": "V"}
